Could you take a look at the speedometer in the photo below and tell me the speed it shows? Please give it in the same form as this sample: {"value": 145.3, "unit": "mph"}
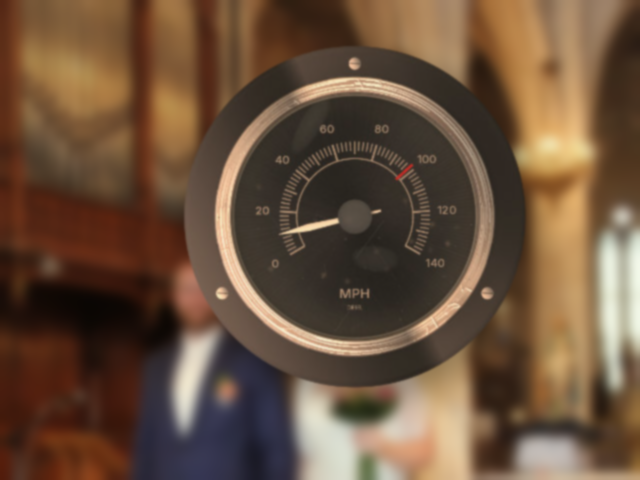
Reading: {"value": 10, "unit": "mph"}
